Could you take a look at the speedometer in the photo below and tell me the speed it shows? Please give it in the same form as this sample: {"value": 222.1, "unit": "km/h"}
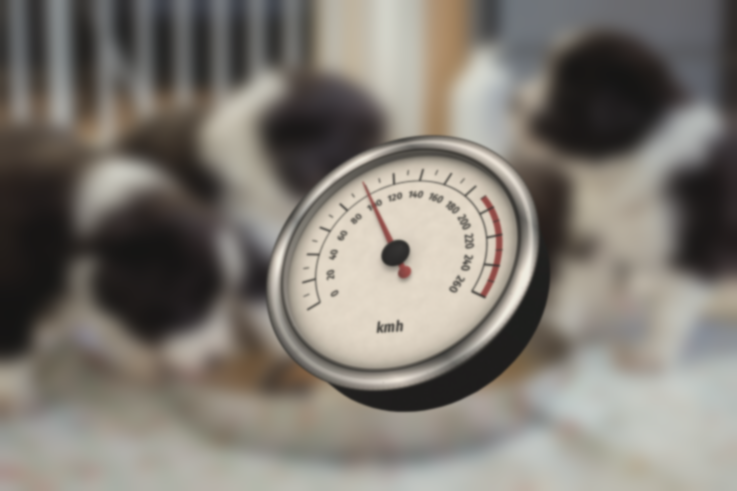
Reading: {"value": 100, "unit": "km/h"}
